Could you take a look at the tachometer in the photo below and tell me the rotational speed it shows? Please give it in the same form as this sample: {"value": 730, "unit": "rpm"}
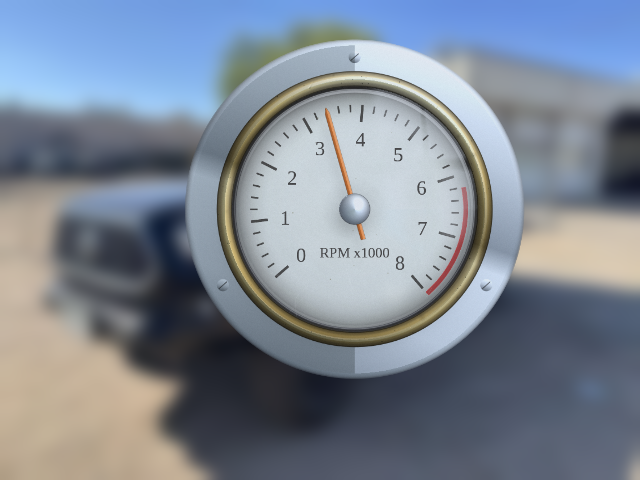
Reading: {"value": 3400, "unit": "rpm"}
